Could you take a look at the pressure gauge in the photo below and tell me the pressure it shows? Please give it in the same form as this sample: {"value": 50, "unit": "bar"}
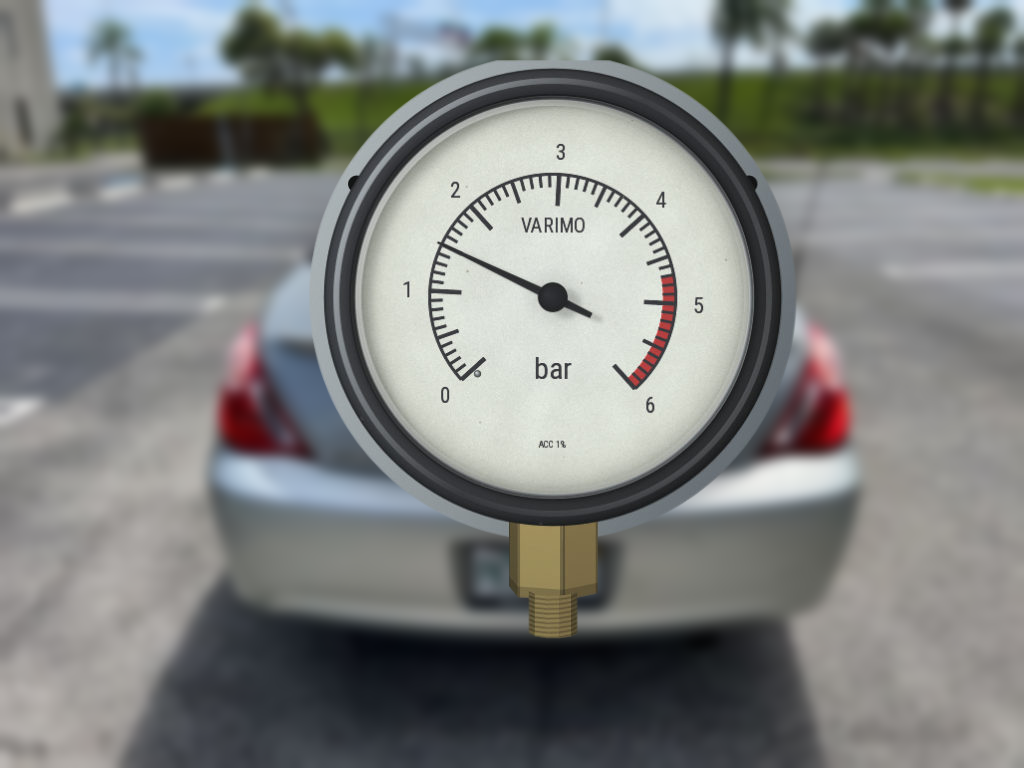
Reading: {"value": 1.5, "unit": "bar"}
